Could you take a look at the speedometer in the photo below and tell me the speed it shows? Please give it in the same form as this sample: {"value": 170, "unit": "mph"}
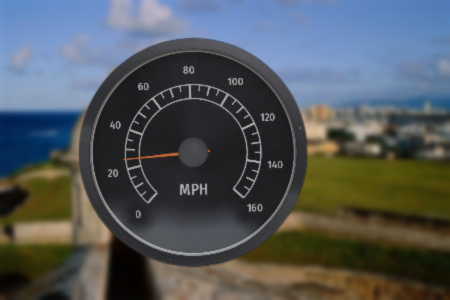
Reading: {"value": 25, "unit": "mph"}
